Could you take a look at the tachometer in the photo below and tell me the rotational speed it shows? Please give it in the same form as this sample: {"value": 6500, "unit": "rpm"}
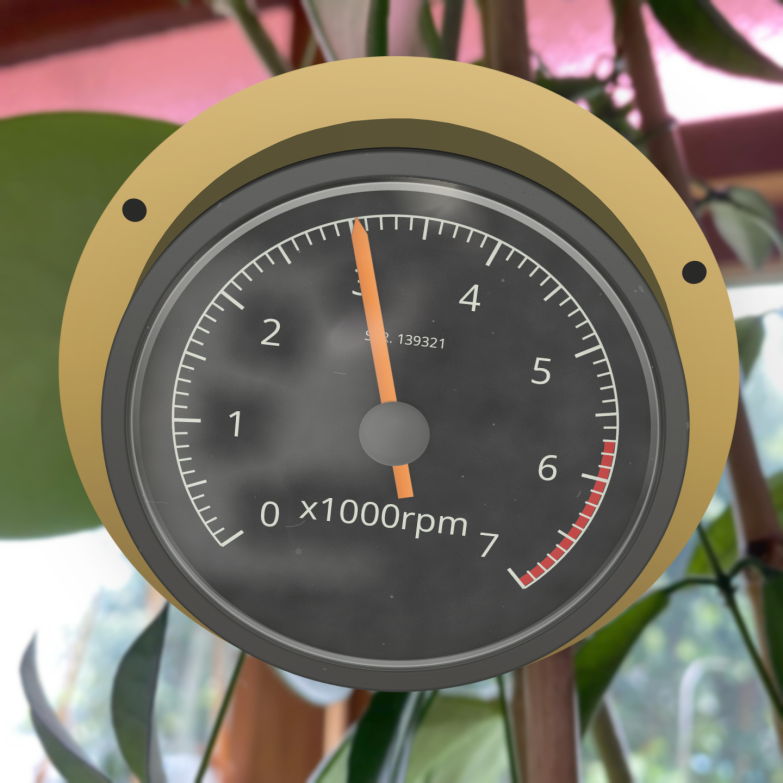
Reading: {"value": 3050, "unit": "rpm"}
